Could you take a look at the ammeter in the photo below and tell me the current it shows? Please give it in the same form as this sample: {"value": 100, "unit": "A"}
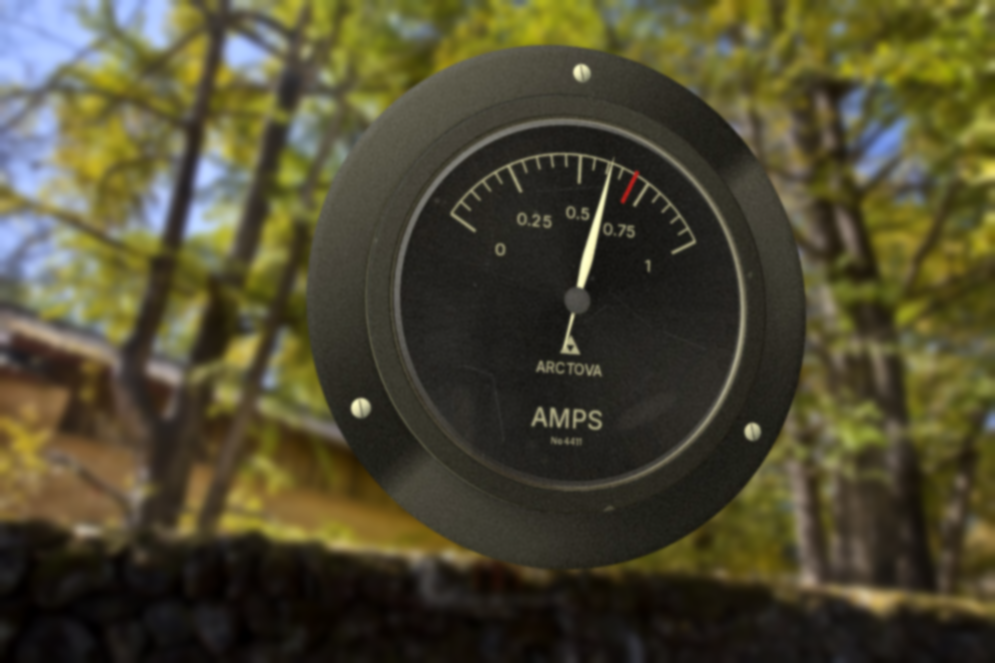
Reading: {"value": 0.6, "unit": "A"}
